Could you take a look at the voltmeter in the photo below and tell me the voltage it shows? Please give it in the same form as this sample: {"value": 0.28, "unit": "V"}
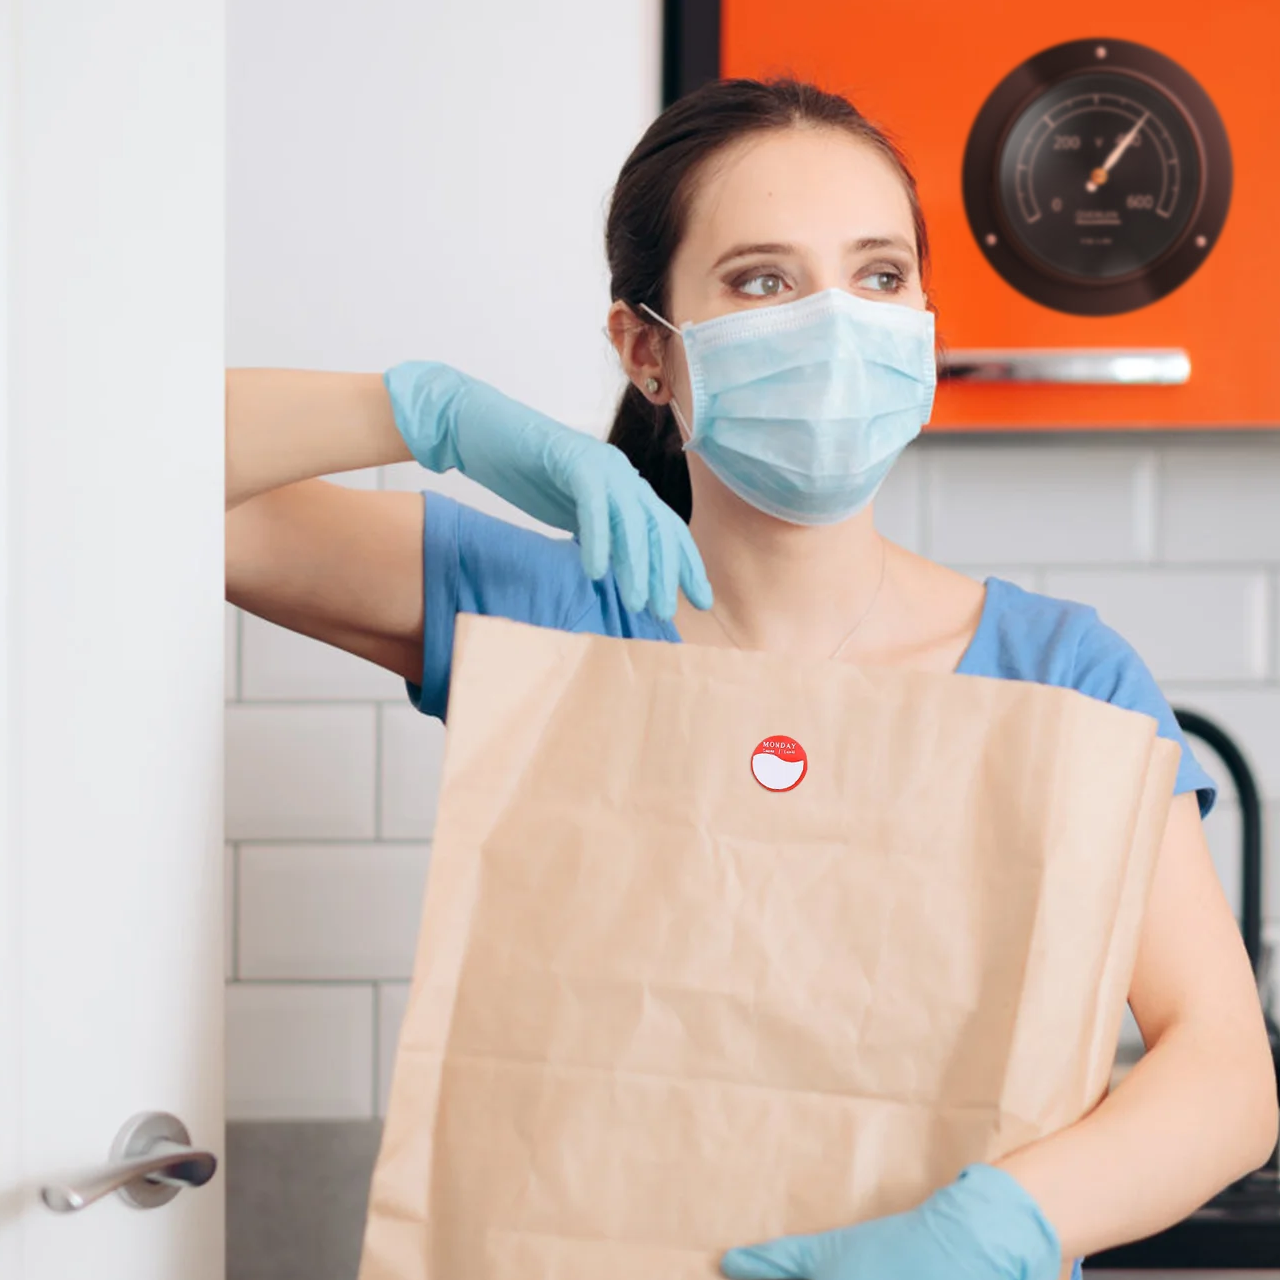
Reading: {"value": 400, "unit": "V"}
